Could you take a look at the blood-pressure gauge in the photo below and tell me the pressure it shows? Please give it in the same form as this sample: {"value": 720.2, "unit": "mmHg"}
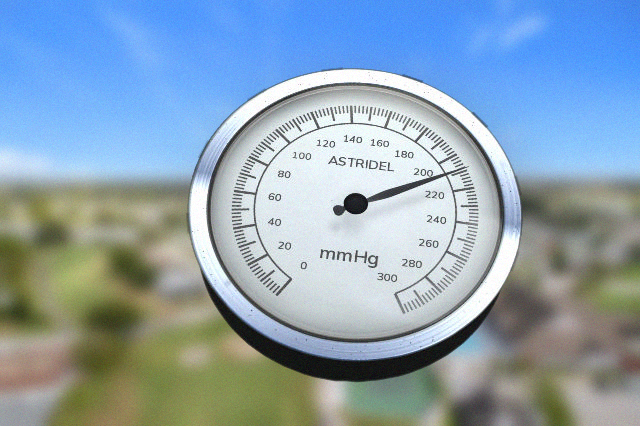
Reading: {"value": 210, "unit": "mmHg"}
